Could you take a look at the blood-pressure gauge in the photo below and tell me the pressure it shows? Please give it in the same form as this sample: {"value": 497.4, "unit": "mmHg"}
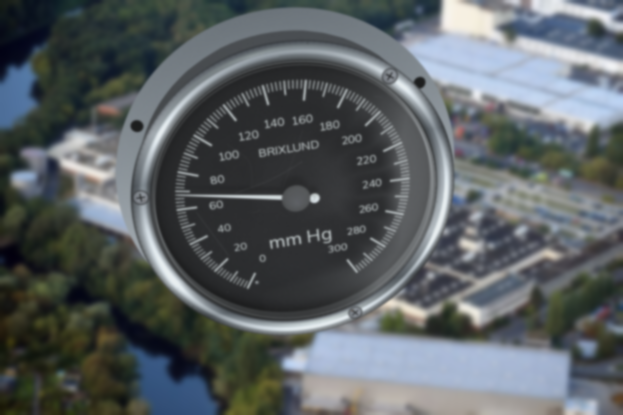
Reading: {"value": 70, "unit": "mmHg"}
